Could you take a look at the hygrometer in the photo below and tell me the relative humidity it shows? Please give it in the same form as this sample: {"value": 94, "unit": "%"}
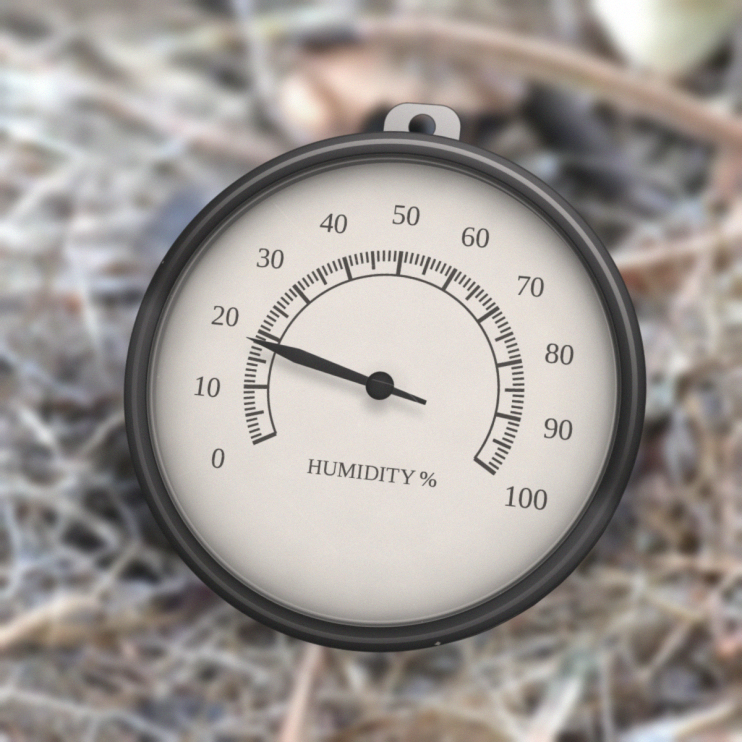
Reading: {"value": 18, "unit": "%"}
